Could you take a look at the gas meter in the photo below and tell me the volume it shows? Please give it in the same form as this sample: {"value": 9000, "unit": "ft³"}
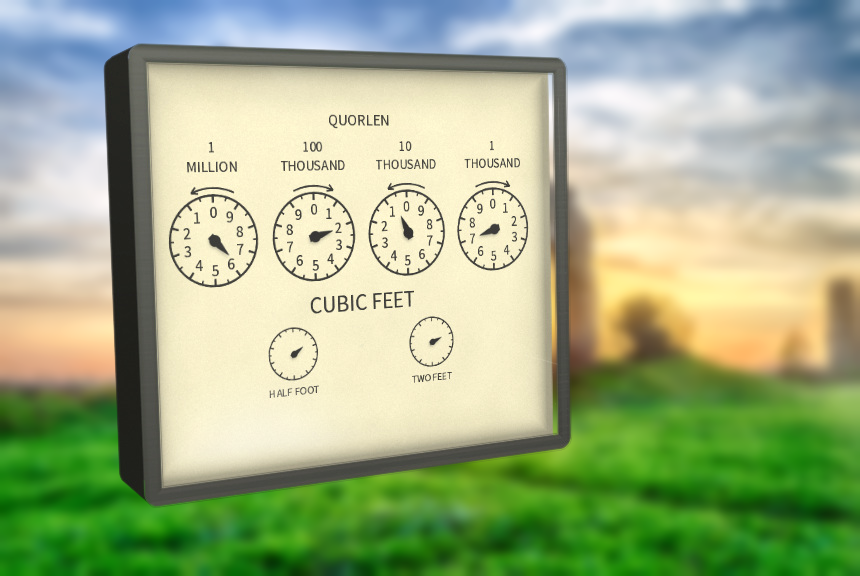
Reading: {"value": 620700, "unit": "ft³"}
